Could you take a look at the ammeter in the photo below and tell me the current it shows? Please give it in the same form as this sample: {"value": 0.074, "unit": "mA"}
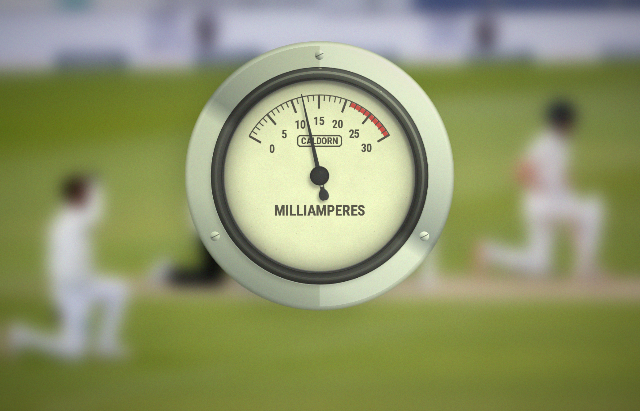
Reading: {"value": 12, "unit": "mA"}
